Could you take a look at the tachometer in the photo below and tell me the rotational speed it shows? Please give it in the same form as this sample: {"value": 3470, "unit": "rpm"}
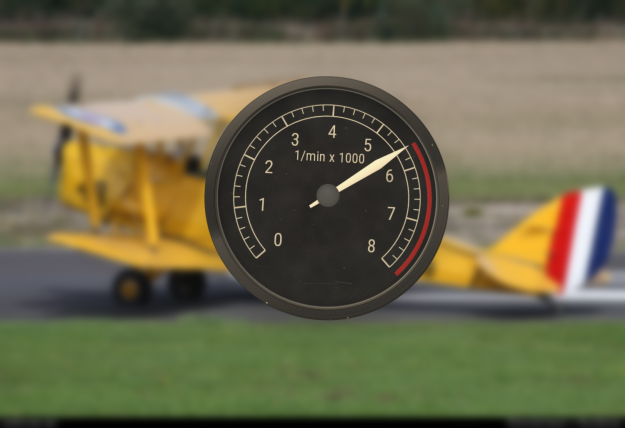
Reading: {"value": 5600, "unit": "rpm"}
